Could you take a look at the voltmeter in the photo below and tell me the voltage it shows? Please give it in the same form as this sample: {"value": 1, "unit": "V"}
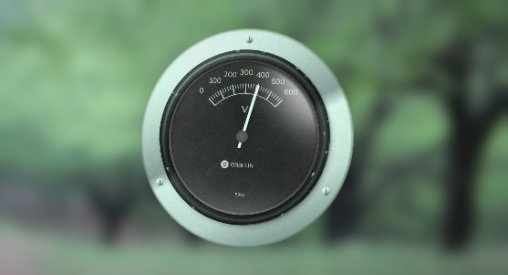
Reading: {"value": 400, "unit": "V"}
